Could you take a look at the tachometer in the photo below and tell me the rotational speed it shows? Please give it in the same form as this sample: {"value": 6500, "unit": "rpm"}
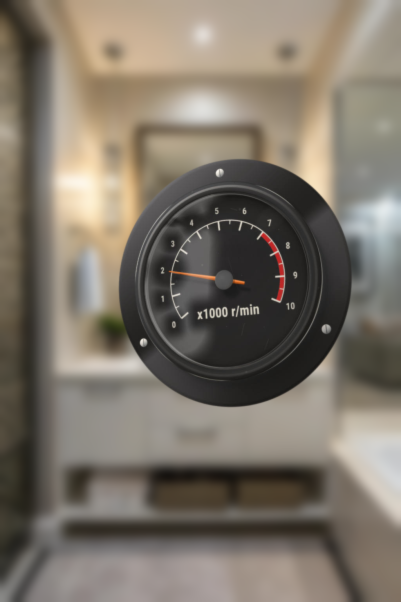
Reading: {"value": 2000, "unit": "rpm"}
